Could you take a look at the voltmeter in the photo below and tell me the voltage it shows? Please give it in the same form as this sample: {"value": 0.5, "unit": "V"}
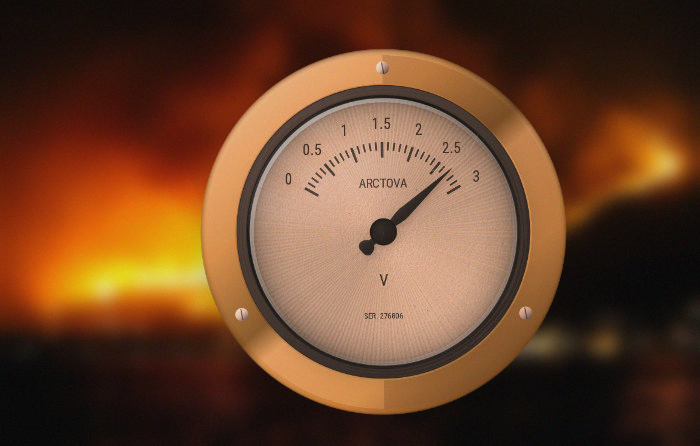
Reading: {"value": 2.7, "unit": "V"}
